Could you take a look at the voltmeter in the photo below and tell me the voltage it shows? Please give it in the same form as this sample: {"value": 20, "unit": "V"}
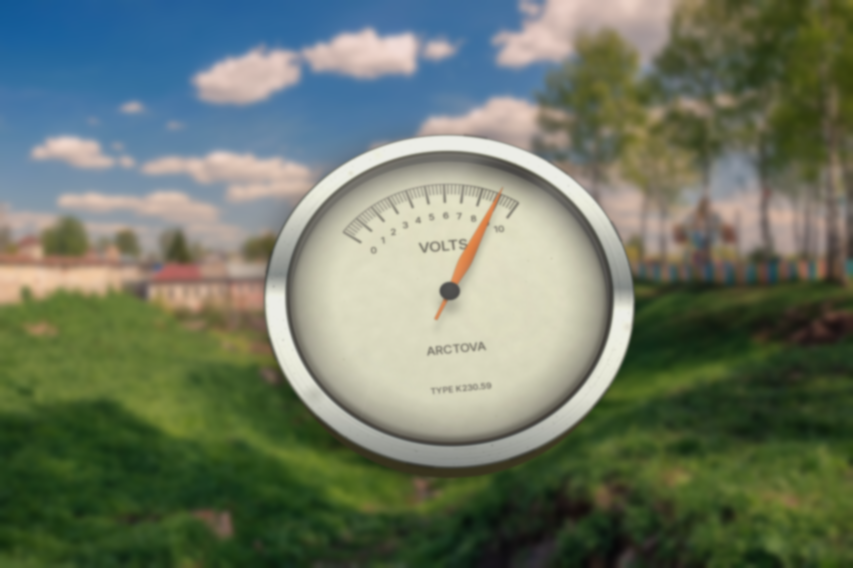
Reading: {"value": 9, "unit": "V"}
